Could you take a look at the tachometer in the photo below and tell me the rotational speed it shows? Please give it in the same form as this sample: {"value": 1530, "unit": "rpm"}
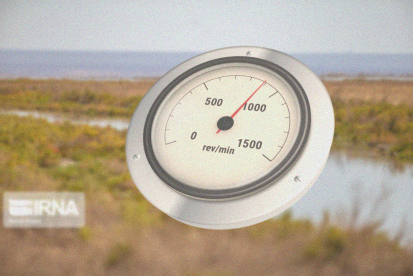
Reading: {"value": 900, "unit": "rpm"}
